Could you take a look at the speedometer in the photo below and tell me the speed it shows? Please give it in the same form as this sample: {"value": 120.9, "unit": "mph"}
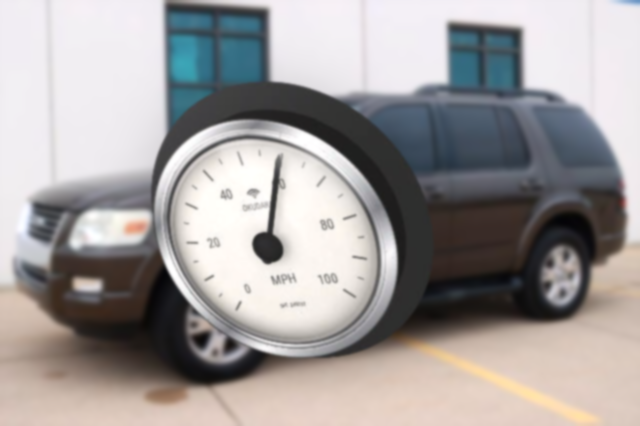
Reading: {"value": 60, "unit": "mph"}
